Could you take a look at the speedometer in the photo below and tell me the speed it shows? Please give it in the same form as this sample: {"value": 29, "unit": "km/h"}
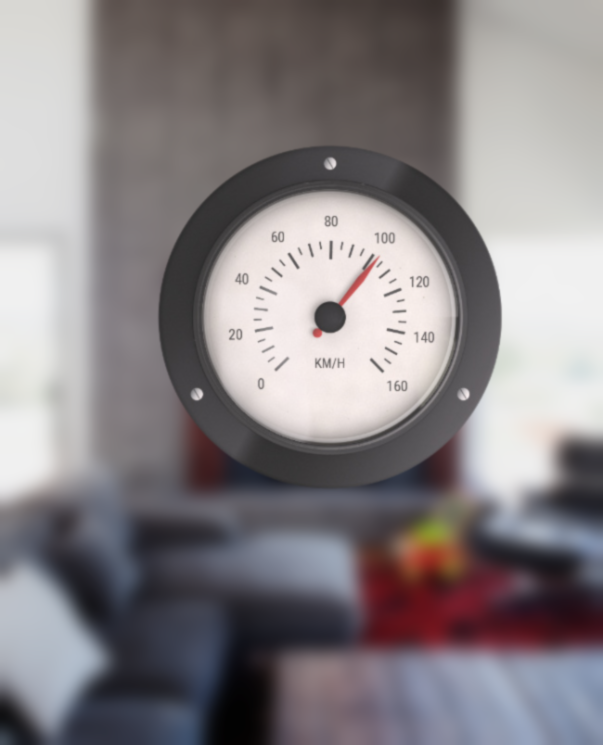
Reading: {"value": 102.5, "unit": "km/h"}
